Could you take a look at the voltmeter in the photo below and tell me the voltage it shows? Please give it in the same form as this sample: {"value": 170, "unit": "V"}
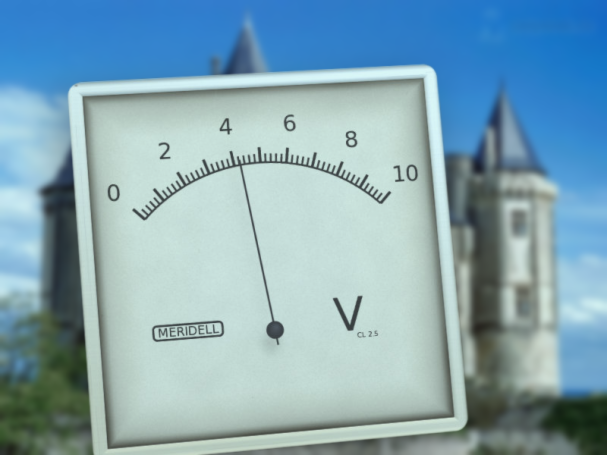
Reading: {"value": 4.2, "unit": "V"}
